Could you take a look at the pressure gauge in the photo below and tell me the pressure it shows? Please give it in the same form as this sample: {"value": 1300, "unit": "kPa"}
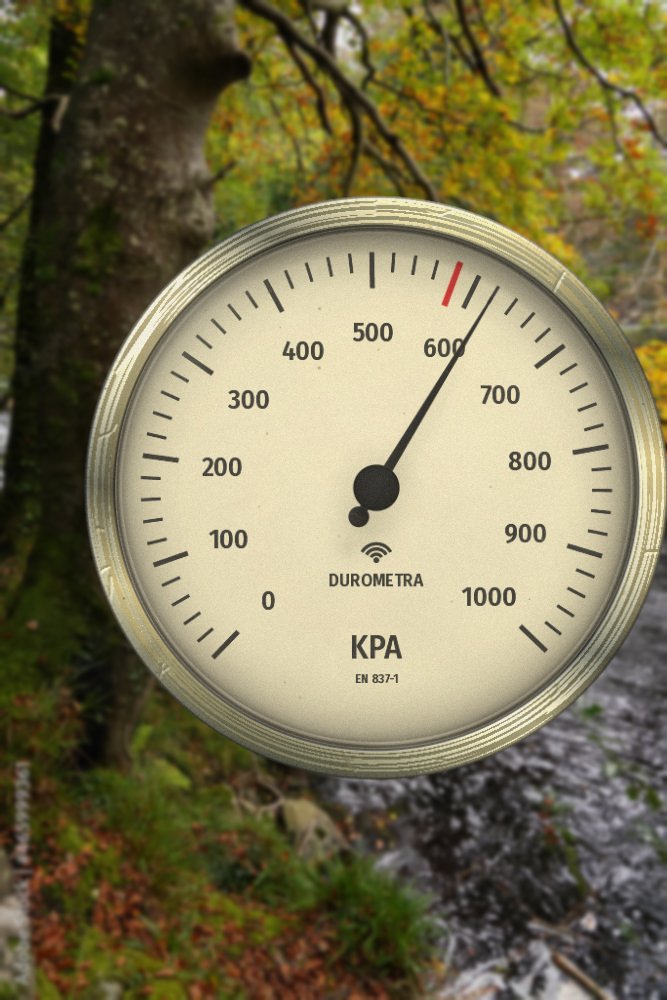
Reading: {"value": 620, "unit": "kPa"}
